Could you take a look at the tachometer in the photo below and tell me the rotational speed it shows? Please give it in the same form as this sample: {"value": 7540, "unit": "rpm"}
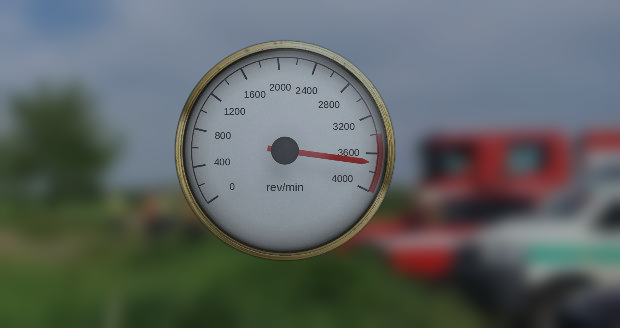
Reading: {"value": 3700, "unit": "rpm"}
